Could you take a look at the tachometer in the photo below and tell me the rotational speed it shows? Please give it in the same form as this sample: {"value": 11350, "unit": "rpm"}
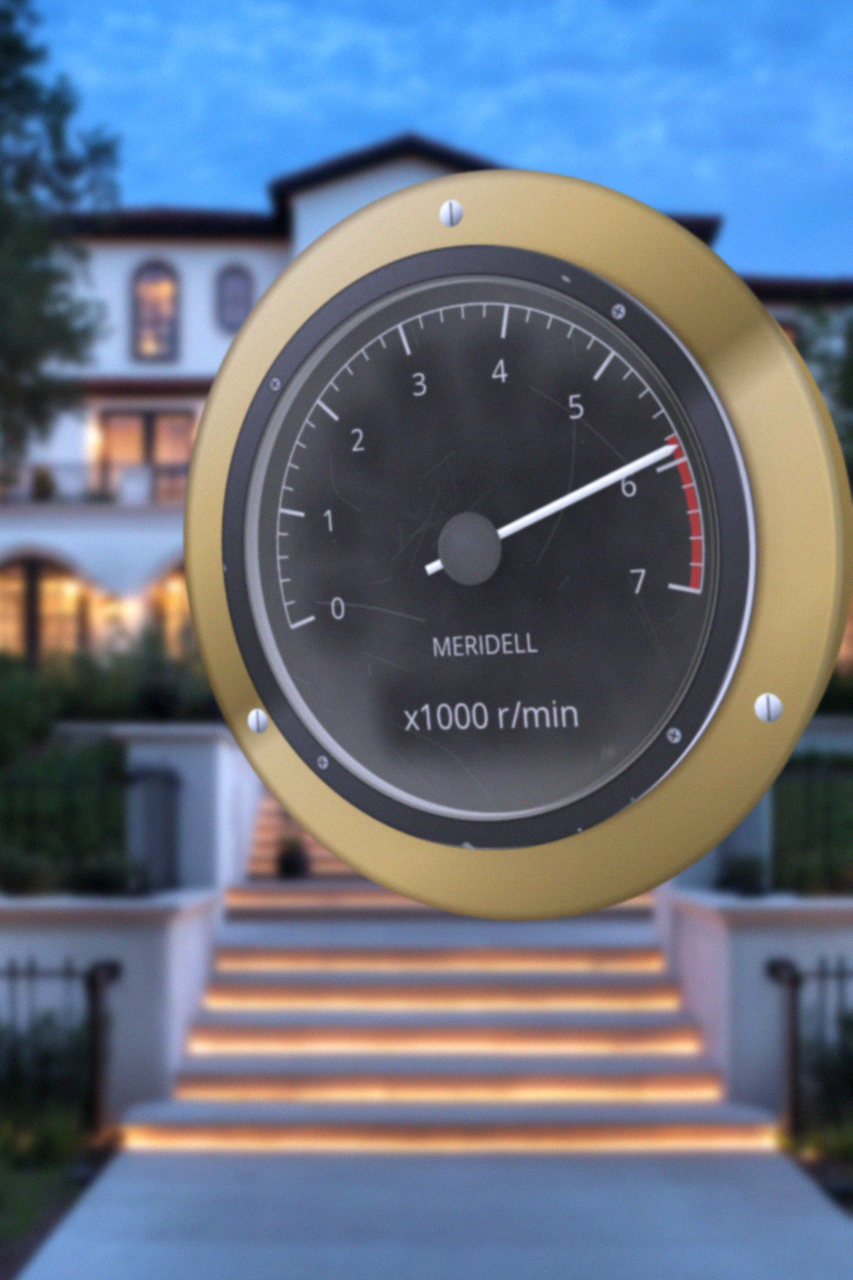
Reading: {"value": 5900, "unit": "rpm"}
